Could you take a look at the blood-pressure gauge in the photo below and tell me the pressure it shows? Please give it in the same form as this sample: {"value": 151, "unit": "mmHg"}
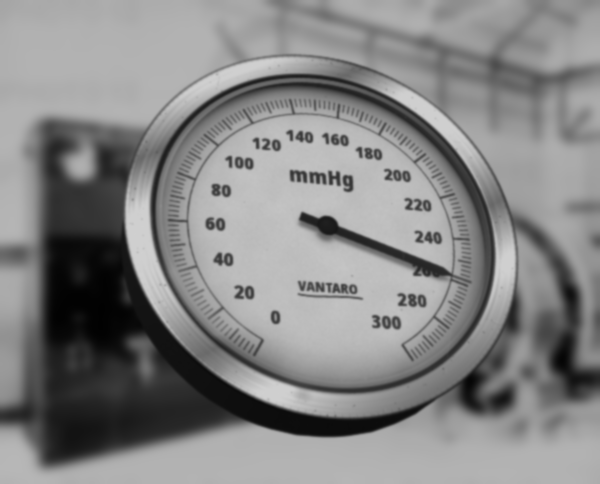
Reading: {"value": 260, "unit": "mmHg"}
